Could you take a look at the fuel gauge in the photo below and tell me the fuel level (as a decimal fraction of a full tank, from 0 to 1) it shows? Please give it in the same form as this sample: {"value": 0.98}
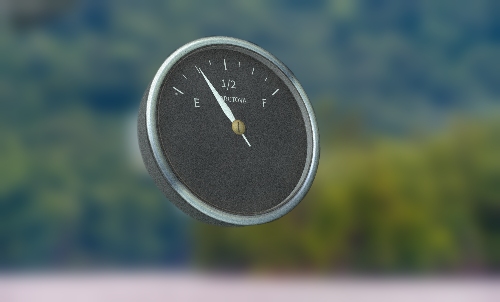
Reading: {"value": 0.25}
